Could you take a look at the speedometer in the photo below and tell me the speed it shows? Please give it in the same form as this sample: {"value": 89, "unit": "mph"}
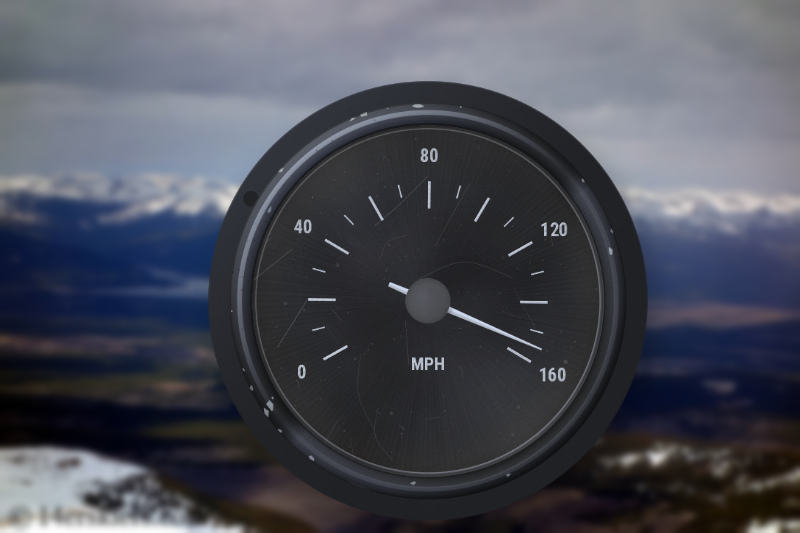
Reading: {"value": 155, "unit": "mph"}
